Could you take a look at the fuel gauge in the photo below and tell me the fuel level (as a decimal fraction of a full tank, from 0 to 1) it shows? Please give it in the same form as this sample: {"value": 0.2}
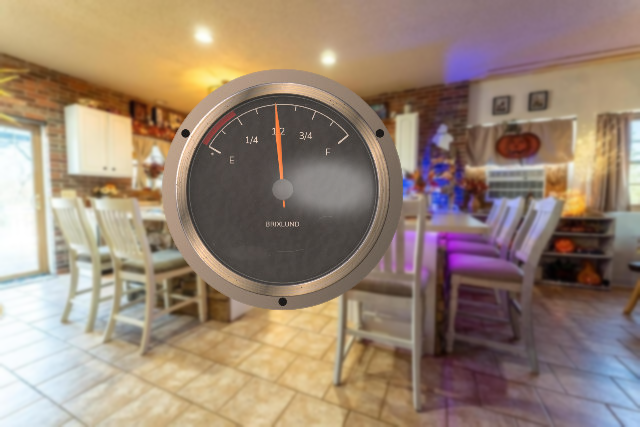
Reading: {"value": 0.5}
